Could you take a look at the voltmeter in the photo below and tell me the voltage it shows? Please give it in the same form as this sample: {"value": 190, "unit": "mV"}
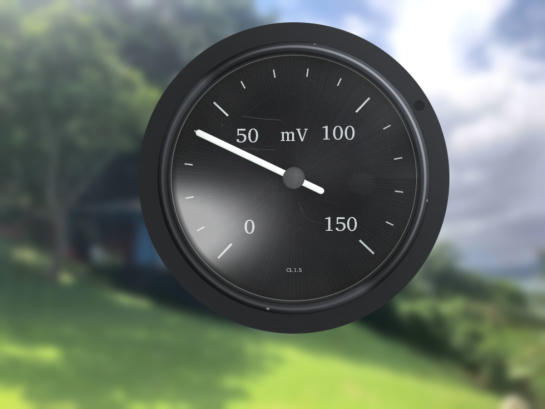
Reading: {"value": 40, "unit": "mV"}
